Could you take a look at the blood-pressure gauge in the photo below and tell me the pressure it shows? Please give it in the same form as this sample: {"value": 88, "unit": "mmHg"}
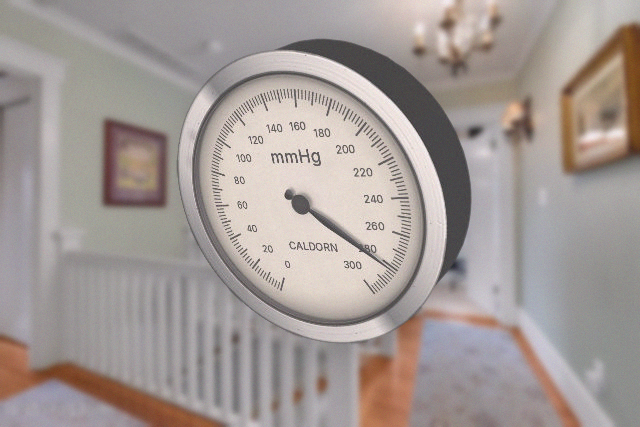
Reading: {"value": 280, "unit": "mmHg"}
